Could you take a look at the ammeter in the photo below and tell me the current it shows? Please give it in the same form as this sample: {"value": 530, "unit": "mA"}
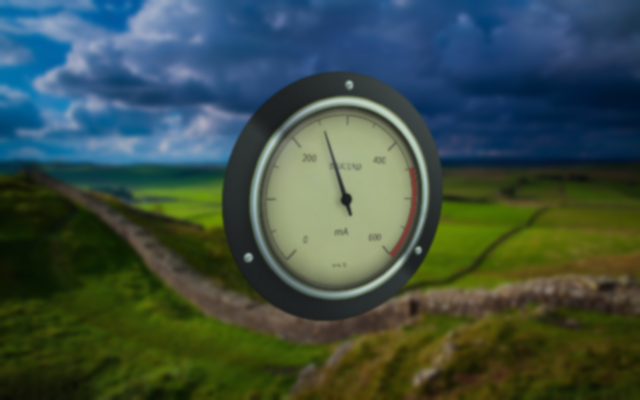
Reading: {"value": 250, "unit": "mA"}
